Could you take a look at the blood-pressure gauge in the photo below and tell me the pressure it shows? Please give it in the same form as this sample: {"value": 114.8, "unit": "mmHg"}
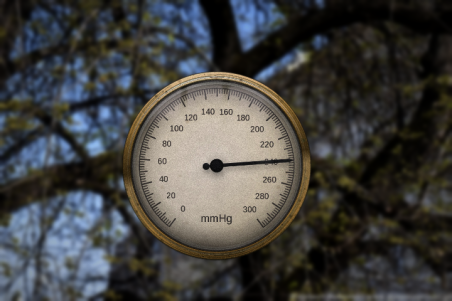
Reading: {"value": 240, "unit": "mmHg"}
